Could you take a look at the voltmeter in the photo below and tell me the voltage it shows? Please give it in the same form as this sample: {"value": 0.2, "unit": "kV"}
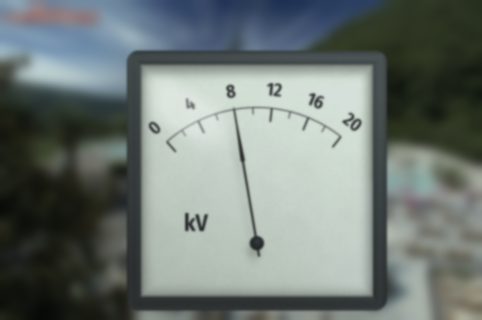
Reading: {"value": 8, "unit": "kV"}
